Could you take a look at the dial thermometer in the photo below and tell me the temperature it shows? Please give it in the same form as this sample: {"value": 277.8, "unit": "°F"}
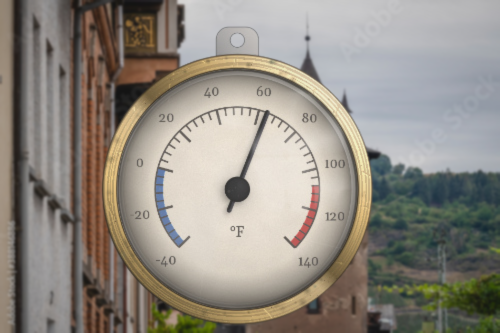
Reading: {"value": 64, "unit": "°F"}
